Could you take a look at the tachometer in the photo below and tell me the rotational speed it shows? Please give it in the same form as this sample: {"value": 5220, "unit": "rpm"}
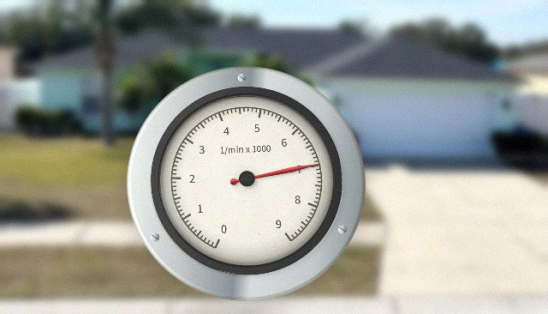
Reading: {"value": 7000, "unit": "rpm"}
